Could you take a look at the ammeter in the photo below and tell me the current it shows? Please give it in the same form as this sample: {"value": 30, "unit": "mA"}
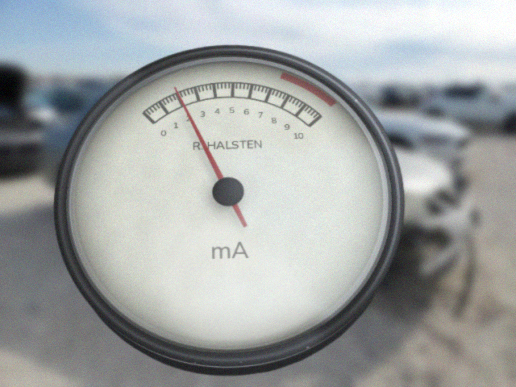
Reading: {"value": 2, "unit": "mA"}
